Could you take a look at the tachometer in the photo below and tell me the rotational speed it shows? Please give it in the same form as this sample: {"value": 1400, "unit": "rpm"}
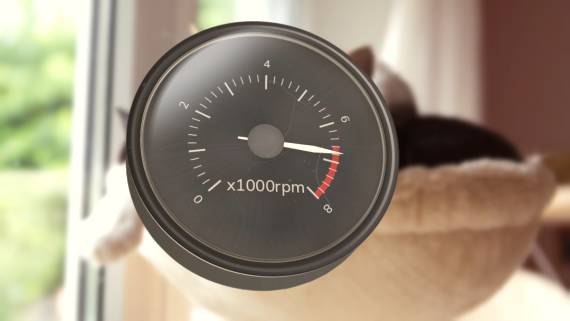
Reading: {"value": 6800, "unit": "rpm"}
